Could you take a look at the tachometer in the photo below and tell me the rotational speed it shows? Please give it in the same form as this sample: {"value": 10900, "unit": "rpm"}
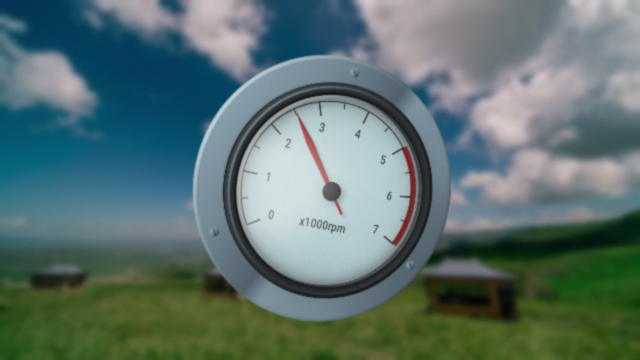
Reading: {"value": 2500, "unit": "rpm"}
